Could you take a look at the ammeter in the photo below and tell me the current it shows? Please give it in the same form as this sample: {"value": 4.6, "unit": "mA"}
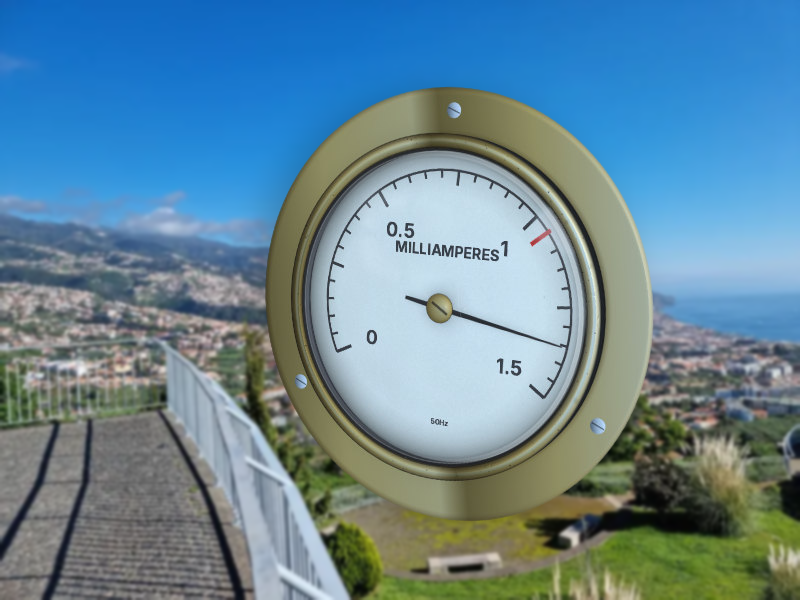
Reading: {"value": 1.35, "unit": "mA"}
